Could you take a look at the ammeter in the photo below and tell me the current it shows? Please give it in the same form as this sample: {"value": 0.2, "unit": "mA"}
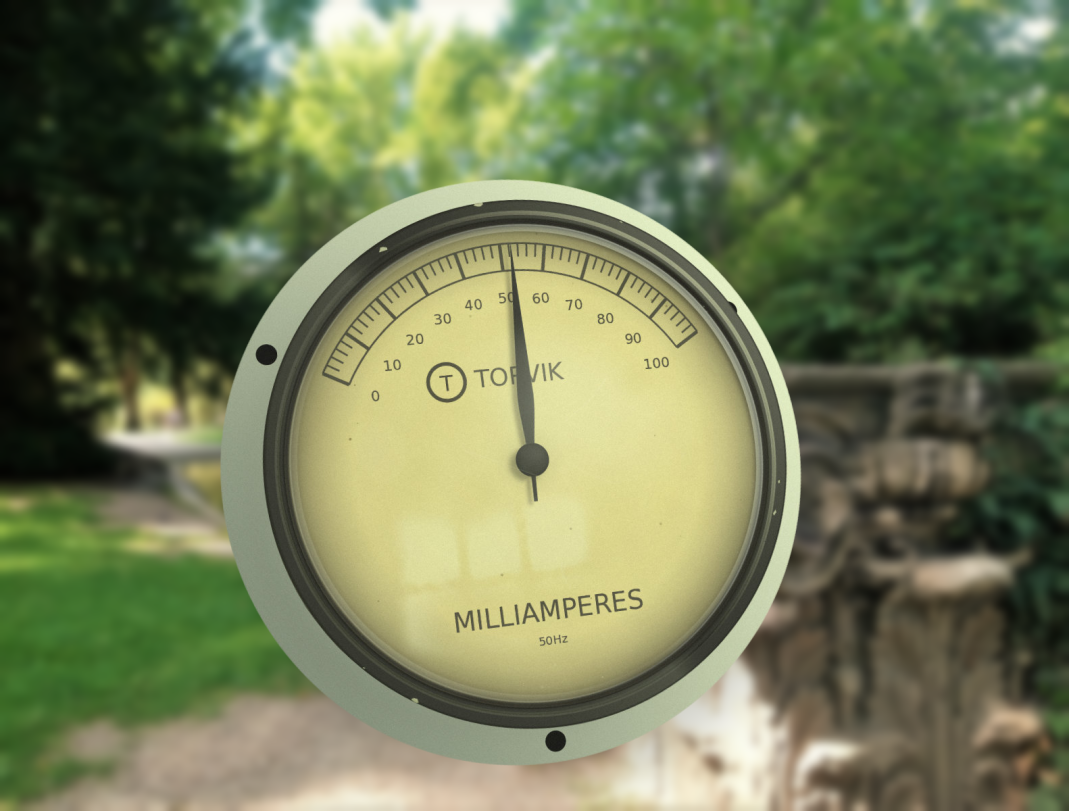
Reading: {"value": 52, "unit": "mA"}
